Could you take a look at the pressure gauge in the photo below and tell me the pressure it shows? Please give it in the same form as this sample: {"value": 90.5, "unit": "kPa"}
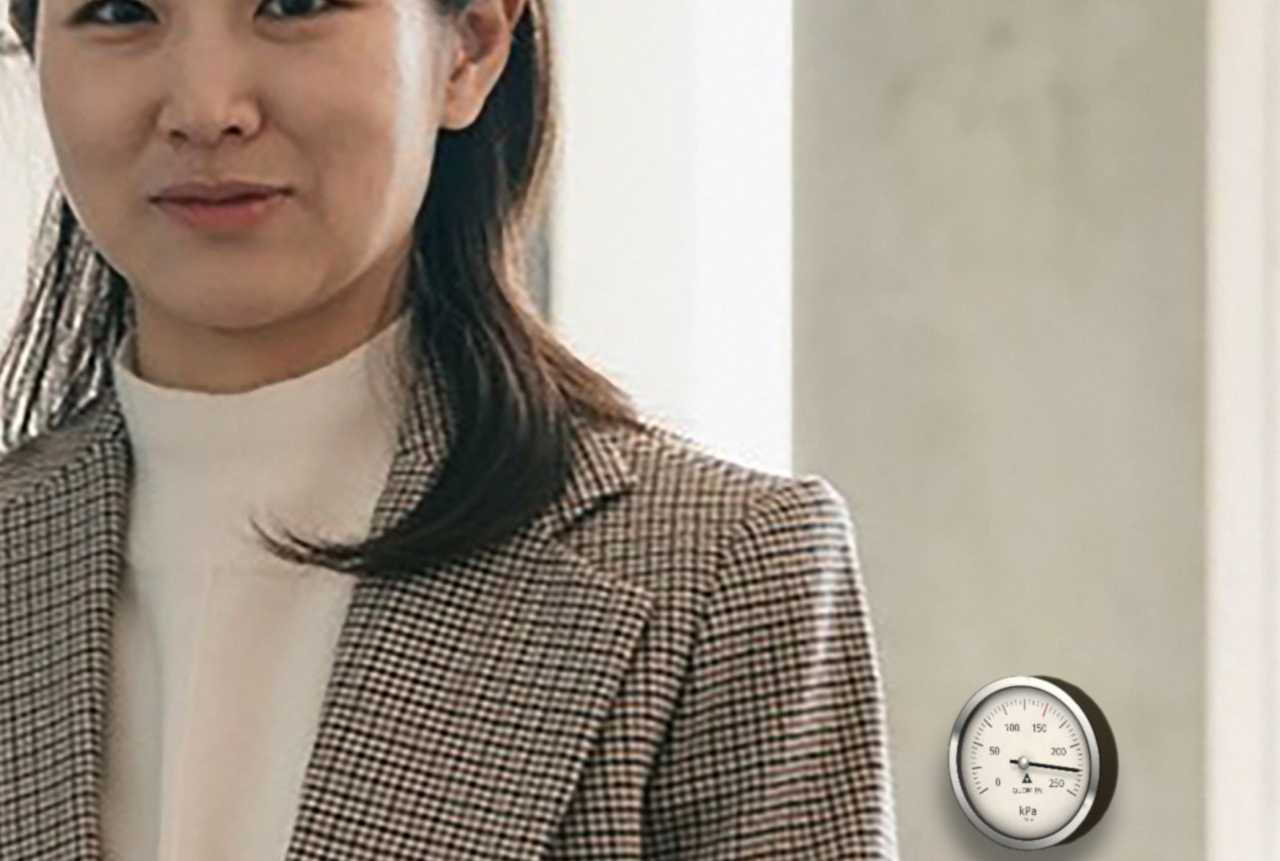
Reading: {"value": 225, "unit": "kPa"}
